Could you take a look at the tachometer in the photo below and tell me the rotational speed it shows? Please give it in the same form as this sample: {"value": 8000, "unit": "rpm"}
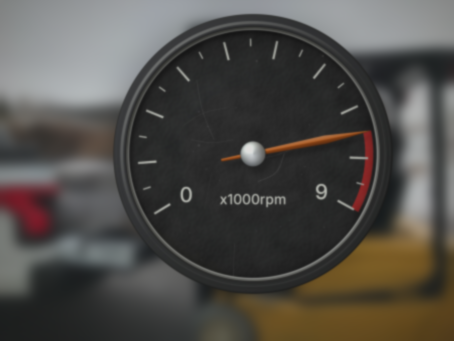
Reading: {"value": 7500, "unit": "rpm"}
